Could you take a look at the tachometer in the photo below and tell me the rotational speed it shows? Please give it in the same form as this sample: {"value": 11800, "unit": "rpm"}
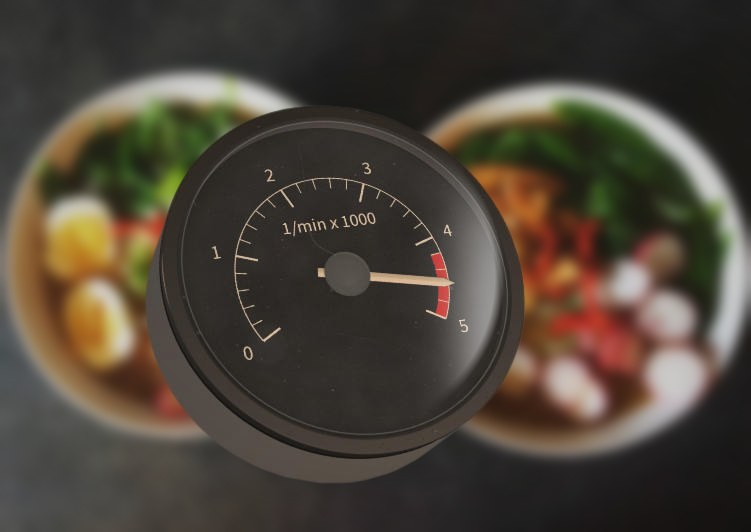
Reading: {"value": 4600, "unit": "rpm"}
